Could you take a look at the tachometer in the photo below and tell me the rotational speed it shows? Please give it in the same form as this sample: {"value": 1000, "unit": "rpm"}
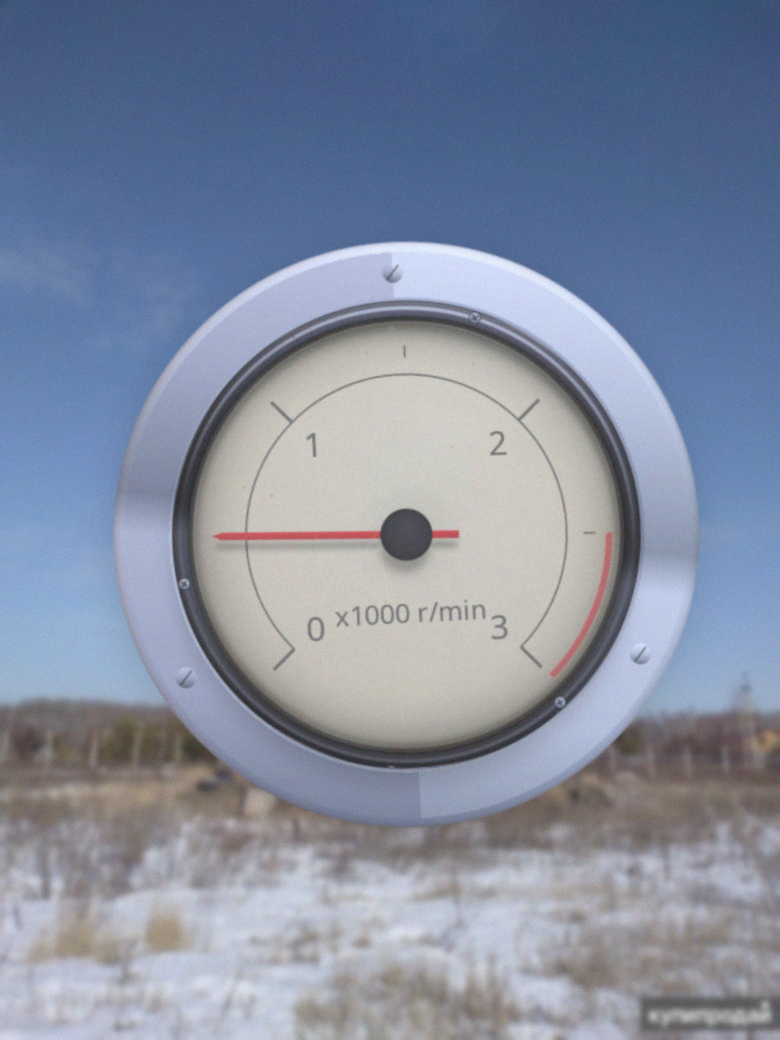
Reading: {"value": 500, "unit": "rpm"}
